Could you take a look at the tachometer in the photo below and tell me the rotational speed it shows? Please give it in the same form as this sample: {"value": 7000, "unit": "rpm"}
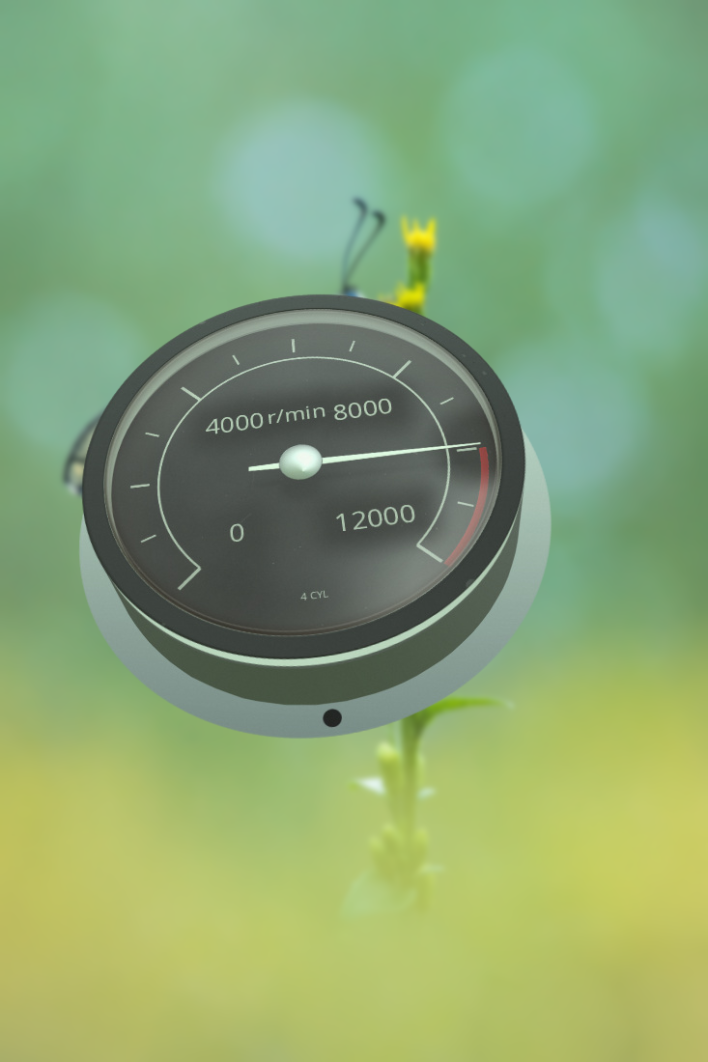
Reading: {"value": 10000, "unit": "rpm"}
